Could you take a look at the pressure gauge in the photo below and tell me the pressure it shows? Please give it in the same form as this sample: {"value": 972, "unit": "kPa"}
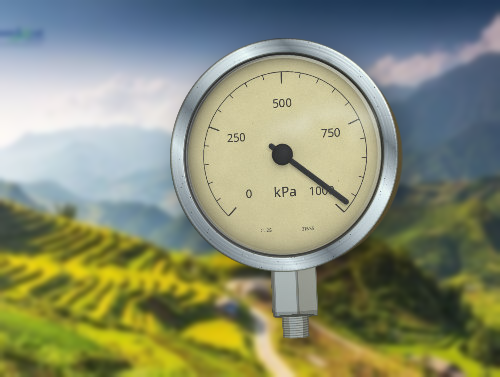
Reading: {"value": 975, "unit": "kPa"}
